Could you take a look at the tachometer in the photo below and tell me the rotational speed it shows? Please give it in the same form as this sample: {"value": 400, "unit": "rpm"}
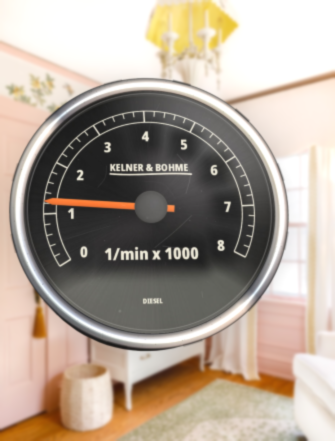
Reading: {"value": 1200, "unit": "rpm"}
